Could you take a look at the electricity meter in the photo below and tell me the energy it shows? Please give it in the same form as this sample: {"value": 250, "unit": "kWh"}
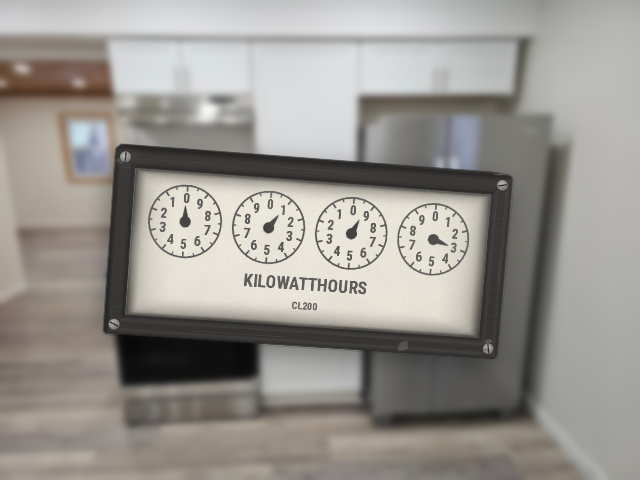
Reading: {"value": 93, "unit": "kWh"}
